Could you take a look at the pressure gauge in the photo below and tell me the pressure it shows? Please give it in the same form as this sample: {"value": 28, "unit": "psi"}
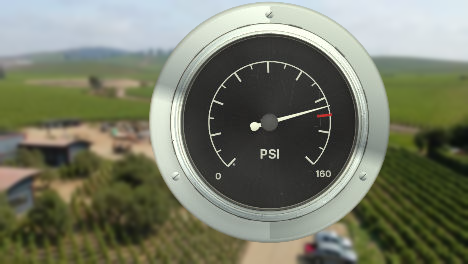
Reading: {"value": 125, "unit": "psi"}
